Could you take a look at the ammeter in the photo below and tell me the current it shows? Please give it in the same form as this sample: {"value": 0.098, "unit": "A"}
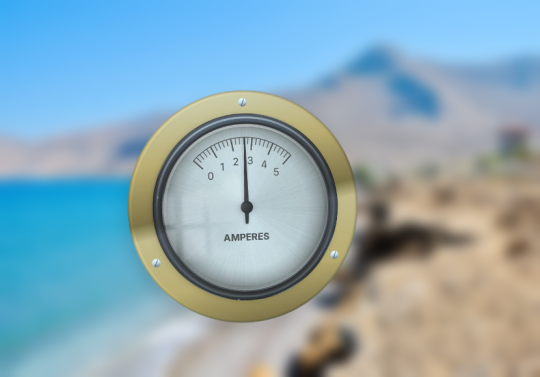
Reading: {"value": 2.6, "unit": "A"}
